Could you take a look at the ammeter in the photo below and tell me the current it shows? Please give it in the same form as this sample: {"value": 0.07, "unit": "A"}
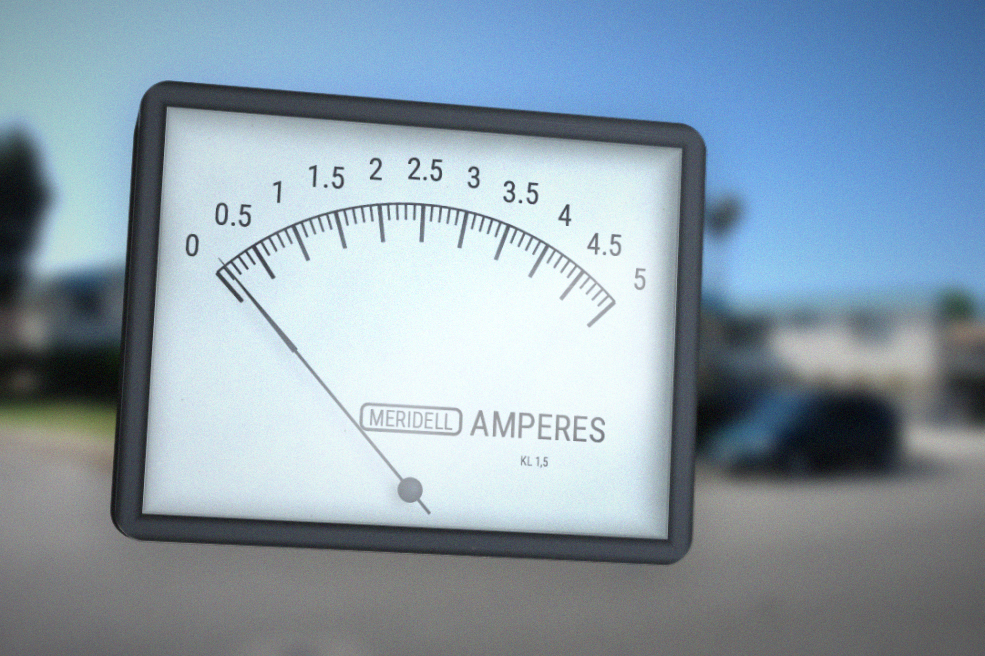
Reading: {"value": 0.1, "unit": "A"}
